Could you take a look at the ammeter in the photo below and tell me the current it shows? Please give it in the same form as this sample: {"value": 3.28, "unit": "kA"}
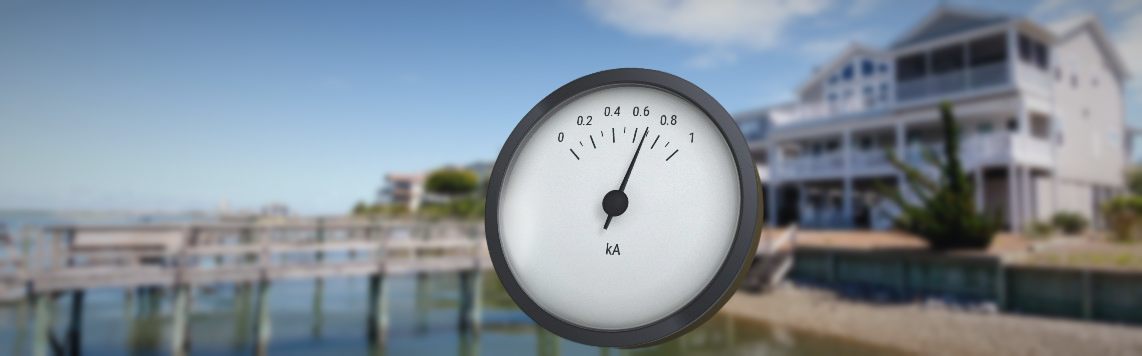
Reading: {"value": 0.7, "unit": "kA"}
